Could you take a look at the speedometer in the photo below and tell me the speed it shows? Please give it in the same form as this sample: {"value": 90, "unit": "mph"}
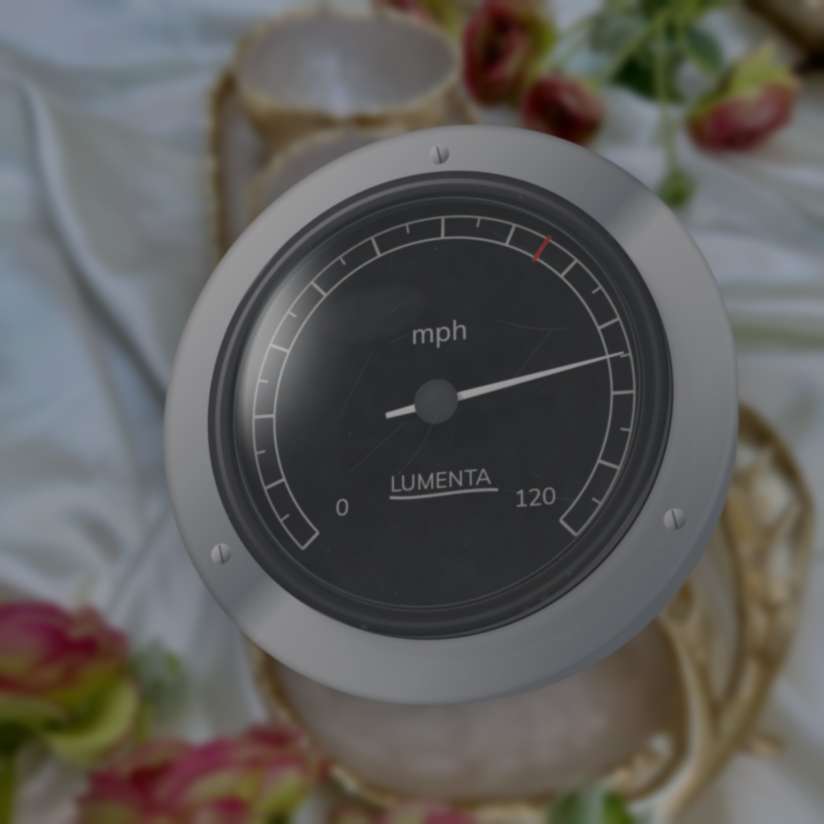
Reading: {"value": 95, "unit": "mph"}
